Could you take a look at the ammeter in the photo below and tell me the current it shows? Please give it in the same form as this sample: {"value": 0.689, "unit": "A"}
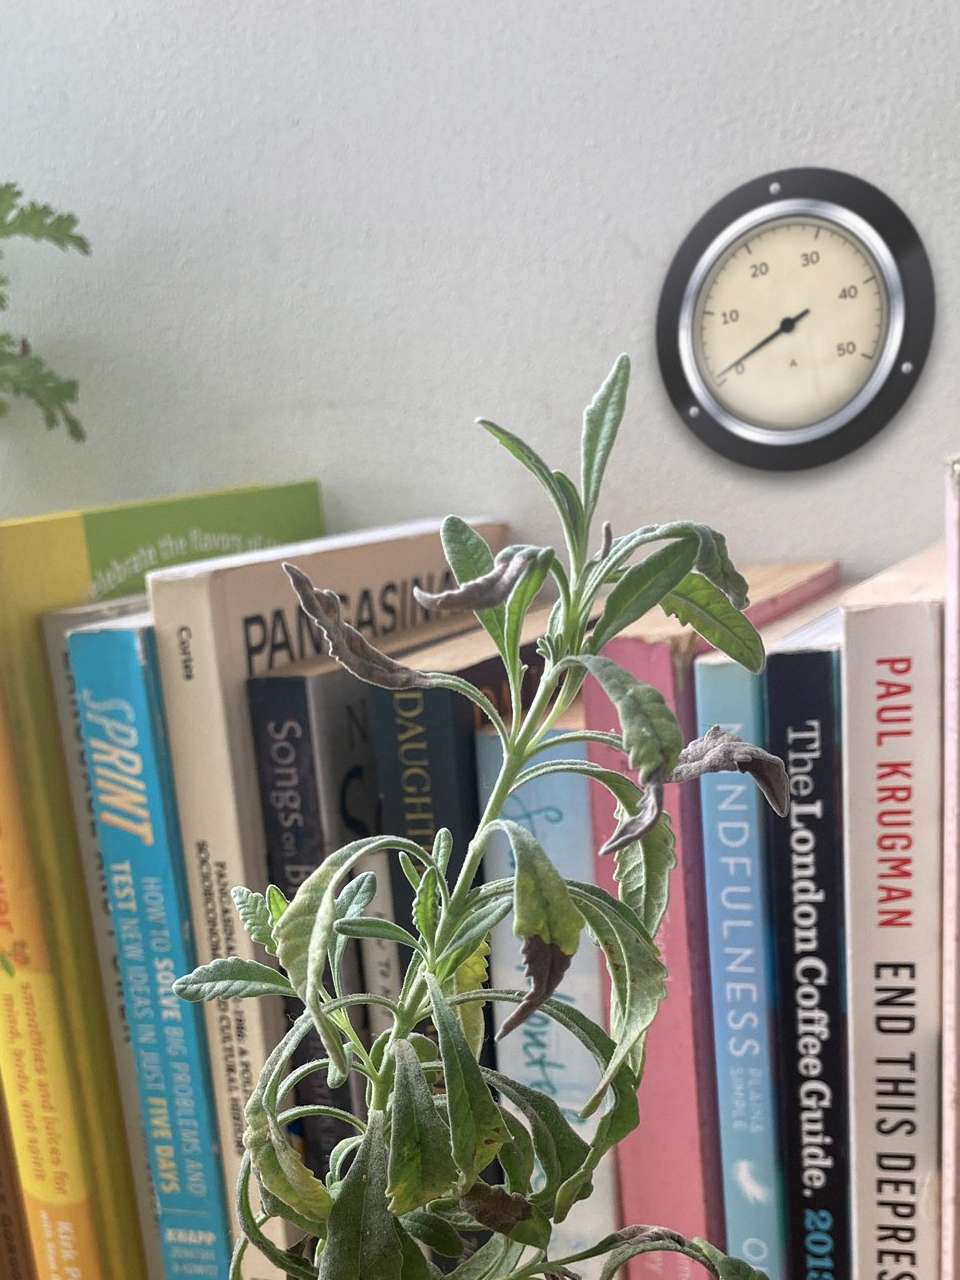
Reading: {"value": 1, "unit": "A"}
